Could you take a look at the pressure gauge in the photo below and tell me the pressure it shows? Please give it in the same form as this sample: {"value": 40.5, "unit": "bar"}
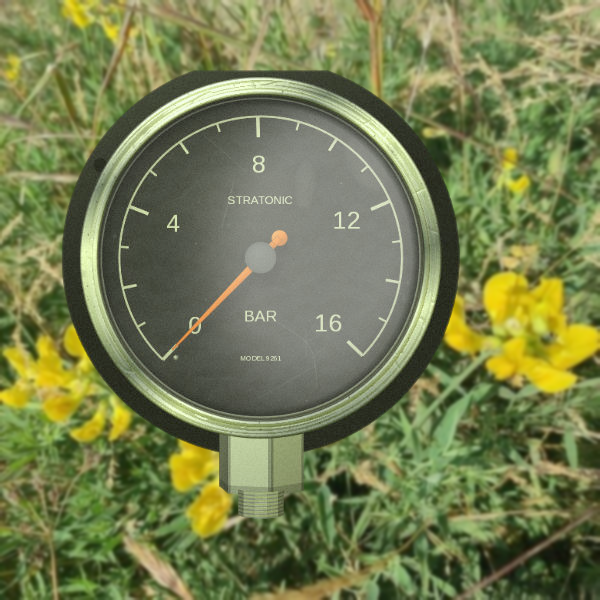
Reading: {"value": 0, "unit": "bar"}
